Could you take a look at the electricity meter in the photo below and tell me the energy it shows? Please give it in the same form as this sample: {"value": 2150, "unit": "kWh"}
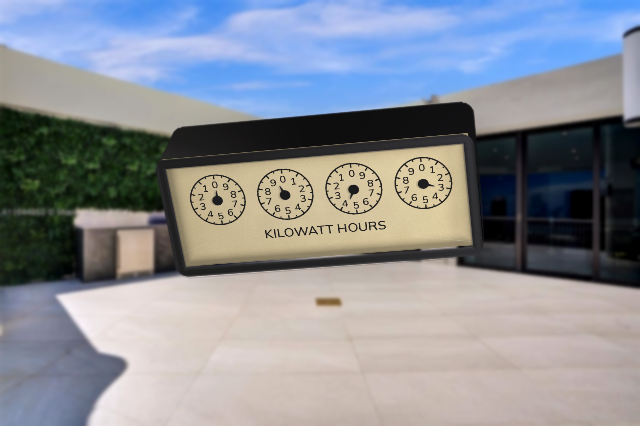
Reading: {"value": 9943, "unit": "kWh"}
